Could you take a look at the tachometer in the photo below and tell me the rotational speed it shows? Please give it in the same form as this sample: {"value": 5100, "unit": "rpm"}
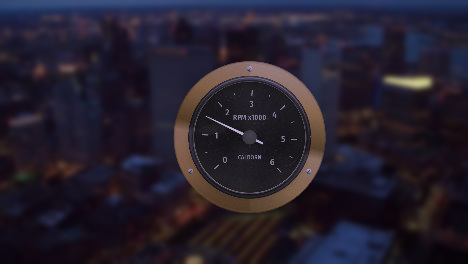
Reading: {"value": 1500, "unit": "rpm"}
